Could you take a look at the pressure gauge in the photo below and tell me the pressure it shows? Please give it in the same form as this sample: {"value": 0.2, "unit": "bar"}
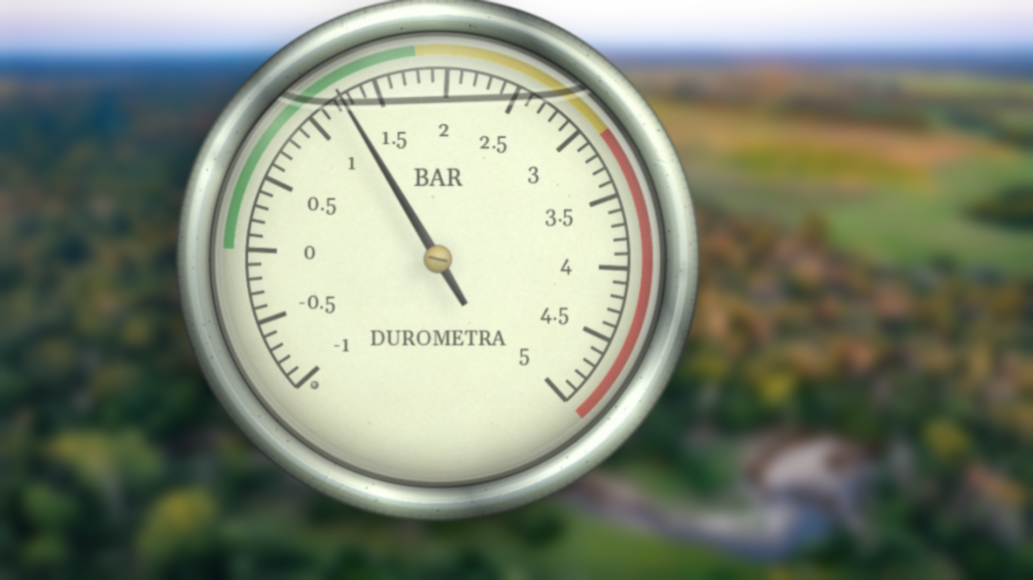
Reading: {"value": 1.25, "unit": "bar"}
